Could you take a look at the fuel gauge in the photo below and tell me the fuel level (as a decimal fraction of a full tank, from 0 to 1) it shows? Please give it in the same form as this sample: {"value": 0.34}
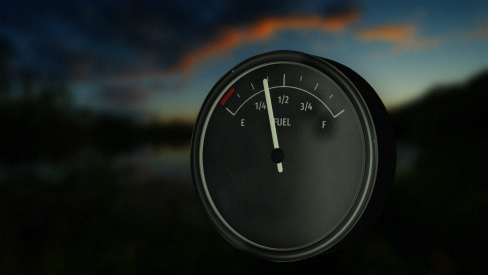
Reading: {"value": 0.375}
